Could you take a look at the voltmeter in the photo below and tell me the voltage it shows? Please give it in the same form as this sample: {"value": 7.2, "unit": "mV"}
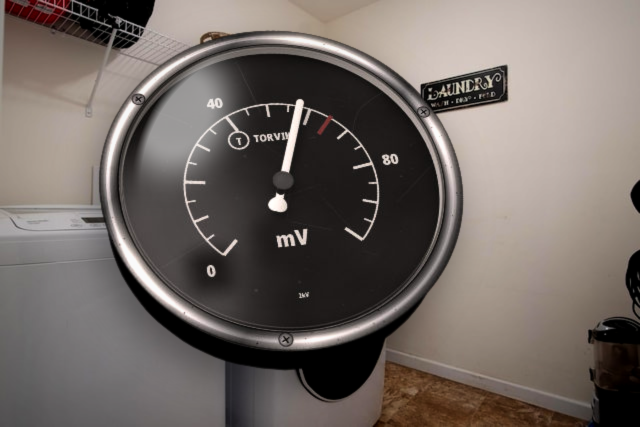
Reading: {"value": 57.5, "unit": "mV"}
